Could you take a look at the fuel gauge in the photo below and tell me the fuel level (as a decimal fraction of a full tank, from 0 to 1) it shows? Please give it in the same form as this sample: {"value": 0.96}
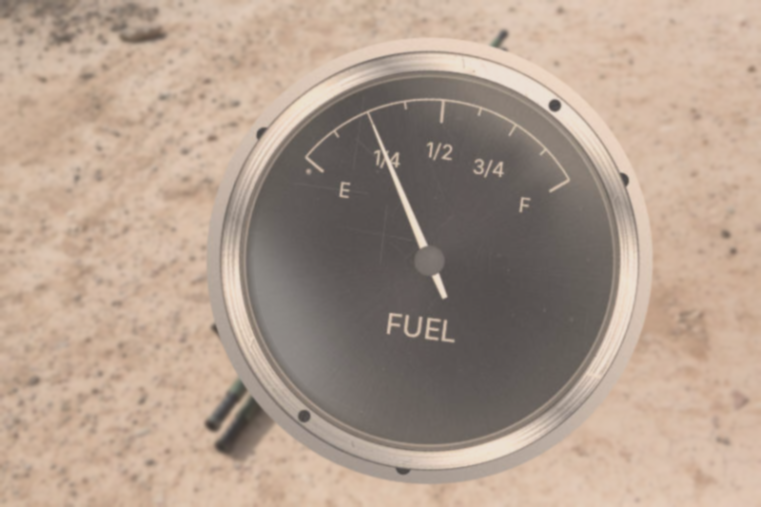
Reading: {"value": 0.25}
